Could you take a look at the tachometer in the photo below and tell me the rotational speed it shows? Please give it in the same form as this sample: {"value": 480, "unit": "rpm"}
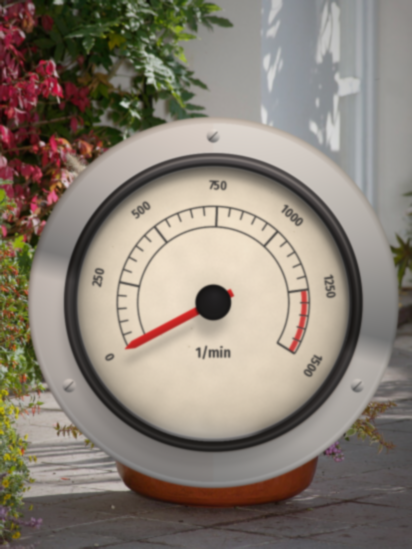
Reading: {"value": 0, "unit": "rpm"}
